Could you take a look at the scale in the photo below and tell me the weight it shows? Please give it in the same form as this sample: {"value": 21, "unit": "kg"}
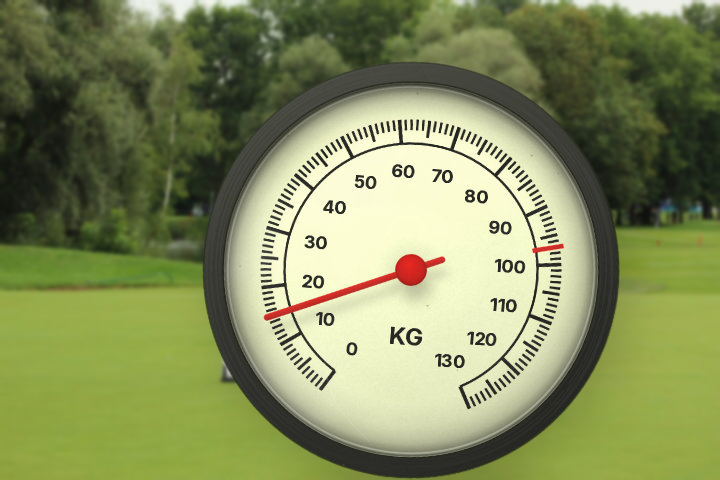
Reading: {"value": 15, "unit": "kg"}
